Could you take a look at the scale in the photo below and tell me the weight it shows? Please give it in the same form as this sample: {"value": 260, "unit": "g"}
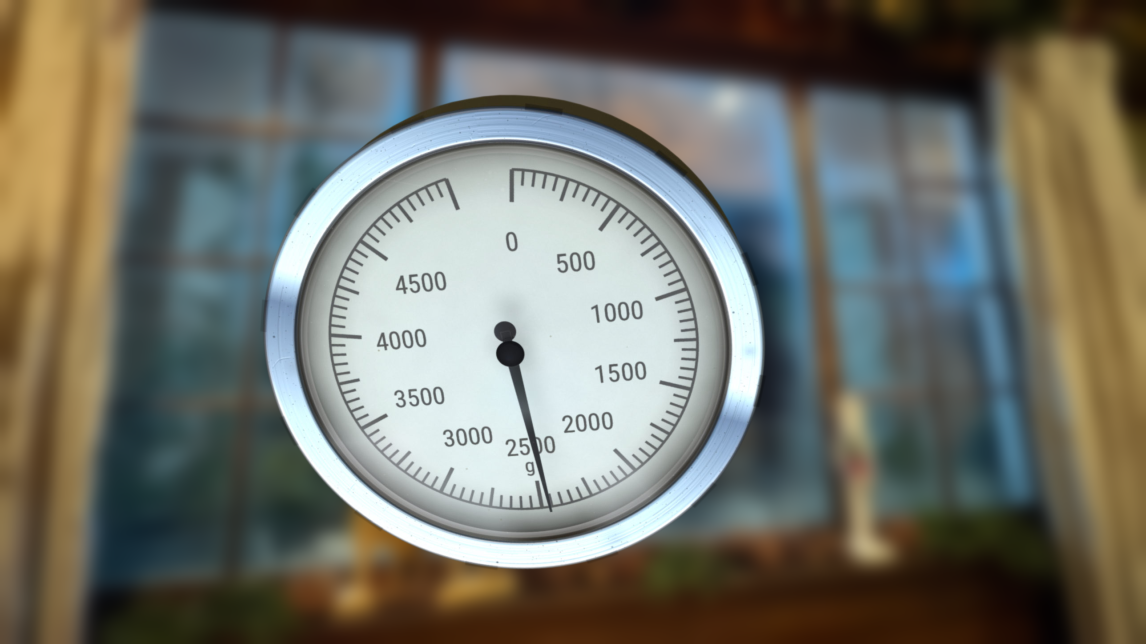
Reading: {"value": 2450, "unit": "g"}
